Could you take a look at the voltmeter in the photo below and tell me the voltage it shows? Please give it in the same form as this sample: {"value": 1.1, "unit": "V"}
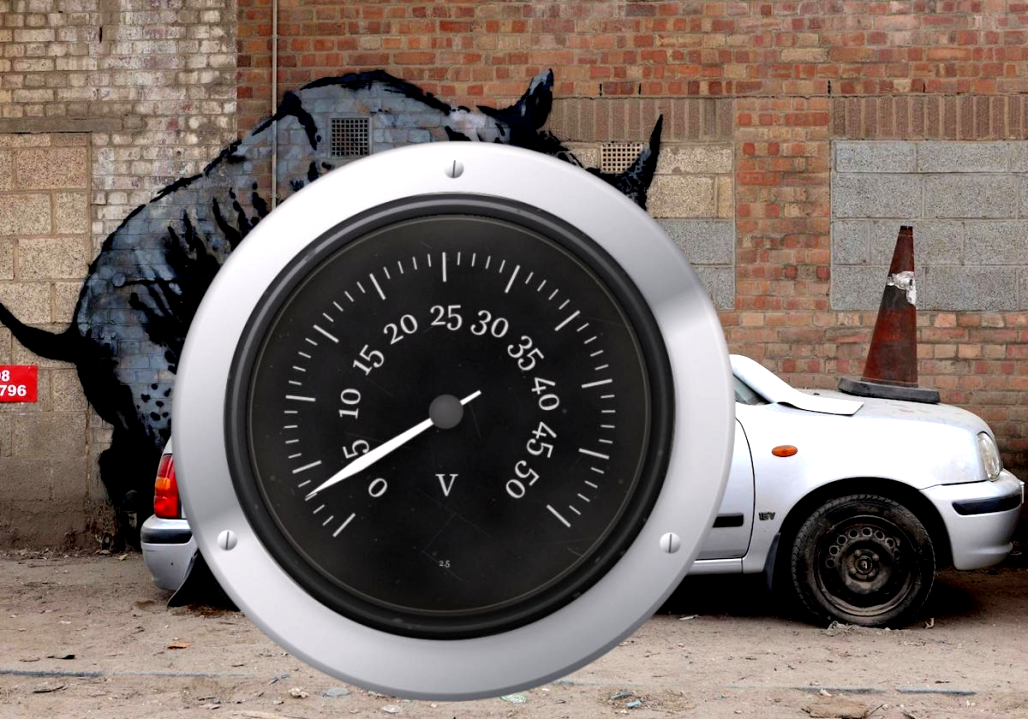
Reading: {"value": 3, "unit": "V"}
